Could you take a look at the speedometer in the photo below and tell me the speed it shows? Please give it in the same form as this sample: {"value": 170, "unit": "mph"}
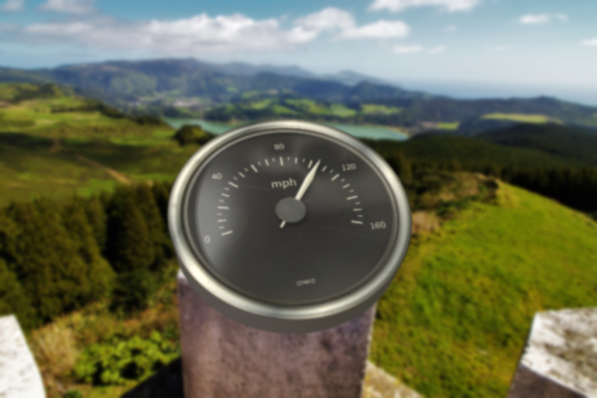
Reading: {"value": 105, "unit": "mph"}
